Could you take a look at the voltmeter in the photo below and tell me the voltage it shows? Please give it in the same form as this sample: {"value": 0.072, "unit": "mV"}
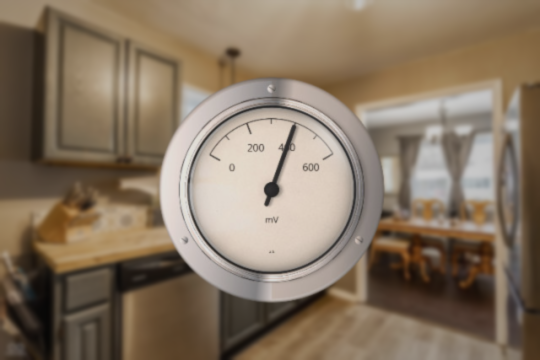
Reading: {"value": 400, "unit": "mV"}
